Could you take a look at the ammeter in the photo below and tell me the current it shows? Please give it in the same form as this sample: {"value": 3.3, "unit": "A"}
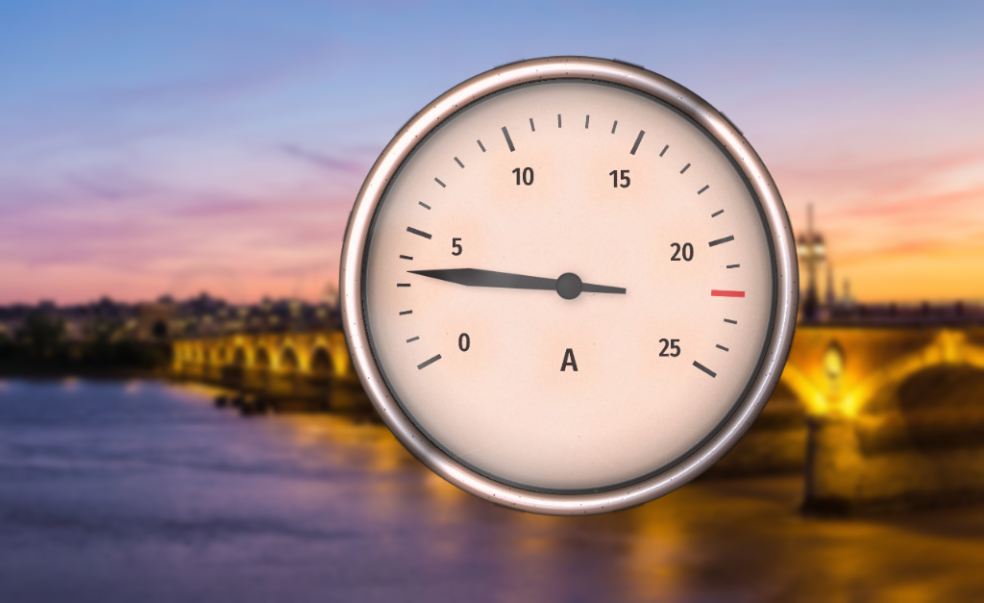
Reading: {"value": 3.5, "unit": "A"}
